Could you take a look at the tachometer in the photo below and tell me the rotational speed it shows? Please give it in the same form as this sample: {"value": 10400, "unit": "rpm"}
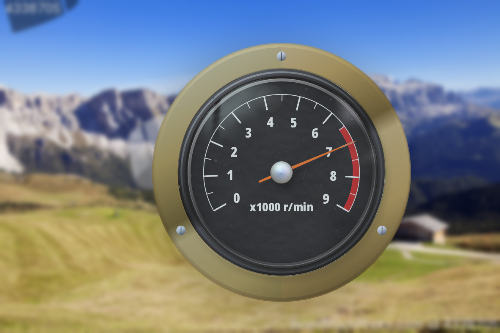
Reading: {"value": 7000, "unit": "rpm"}
